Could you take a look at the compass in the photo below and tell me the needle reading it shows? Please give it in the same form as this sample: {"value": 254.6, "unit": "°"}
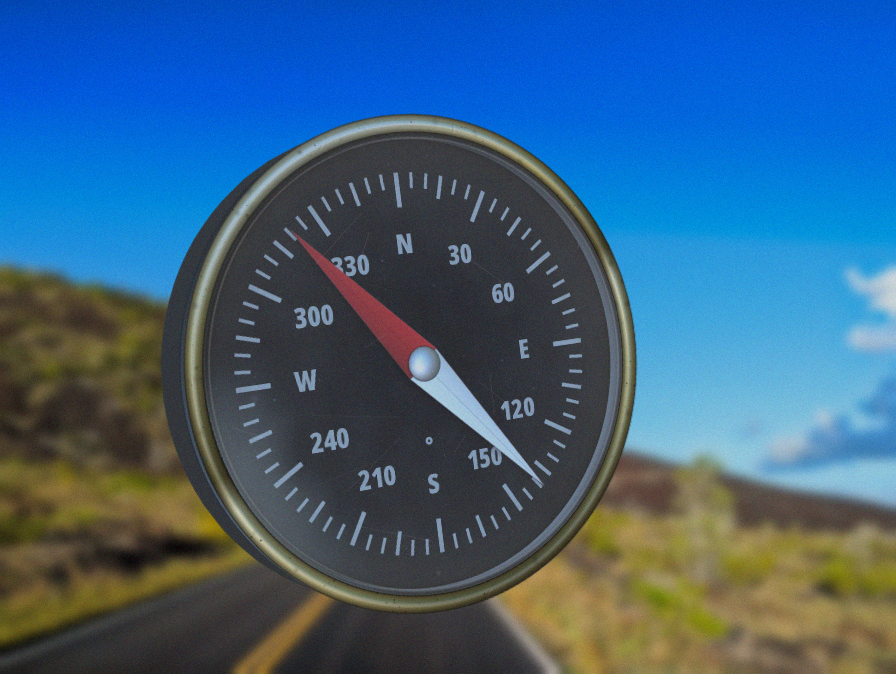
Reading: {"value": 320, "unit": "°"}
